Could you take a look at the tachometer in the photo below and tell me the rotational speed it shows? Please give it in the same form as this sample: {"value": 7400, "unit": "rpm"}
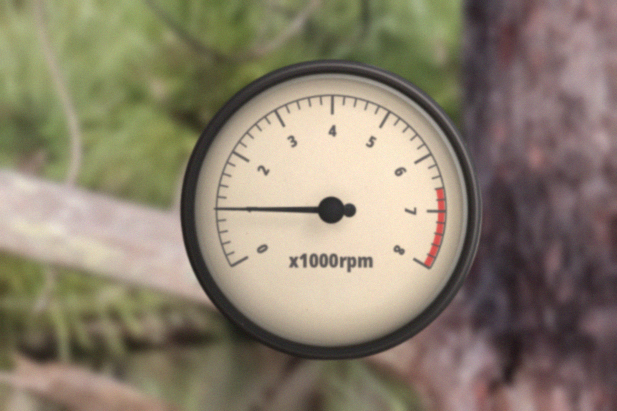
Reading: {"value": 1000, "unit": "rpm"}
